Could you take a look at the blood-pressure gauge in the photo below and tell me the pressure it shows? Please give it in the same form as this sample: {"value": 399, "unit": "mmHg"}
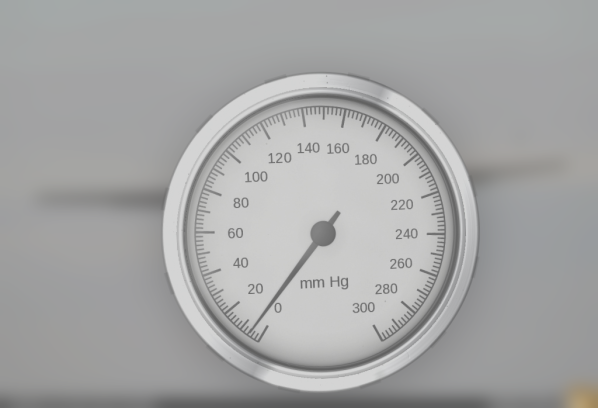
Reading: {"value": 6, "unit": "mmHg"}
